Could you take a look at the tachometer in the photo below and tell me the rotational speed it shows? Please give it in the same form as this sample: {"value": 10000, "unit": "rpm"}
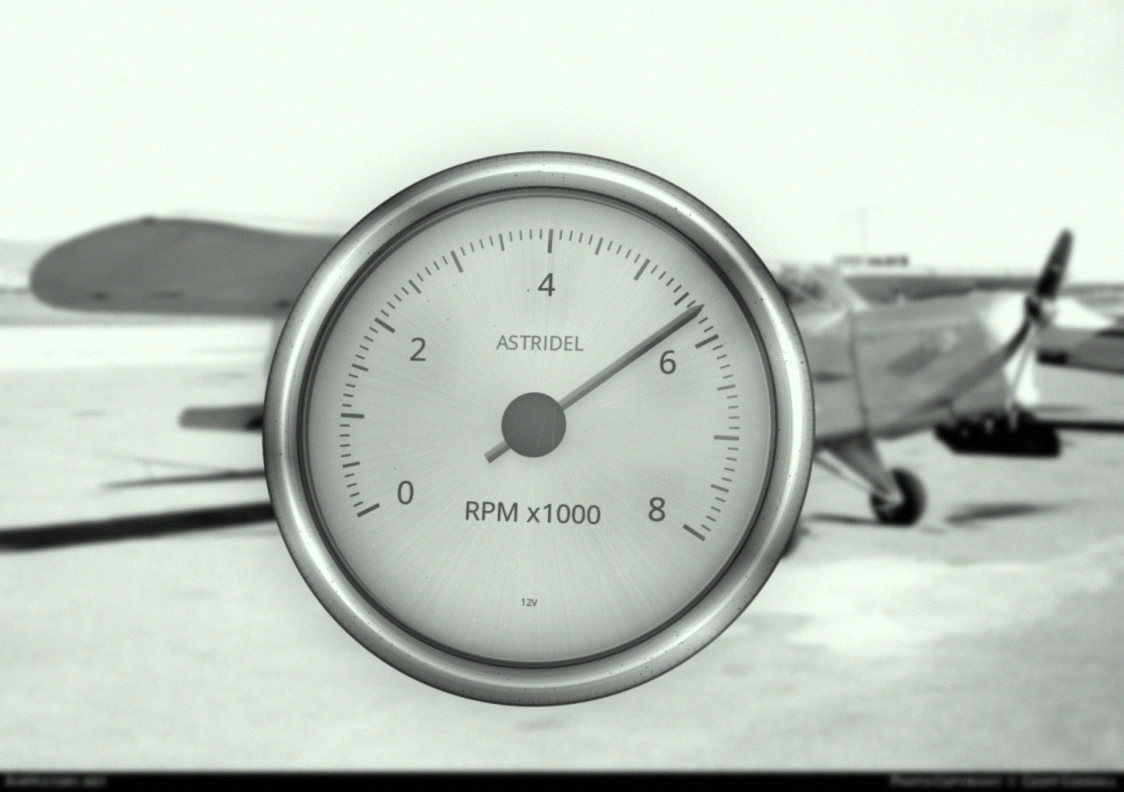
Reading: {"value": 5700, "unit": "rpm"}
